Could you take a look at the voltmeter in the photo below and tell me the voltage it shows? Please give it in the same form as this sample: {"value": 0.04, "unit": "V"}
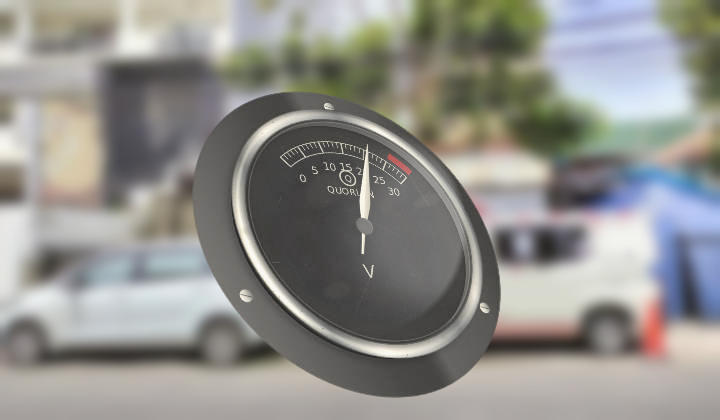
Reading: {"value": 20, "unit": "V"}
